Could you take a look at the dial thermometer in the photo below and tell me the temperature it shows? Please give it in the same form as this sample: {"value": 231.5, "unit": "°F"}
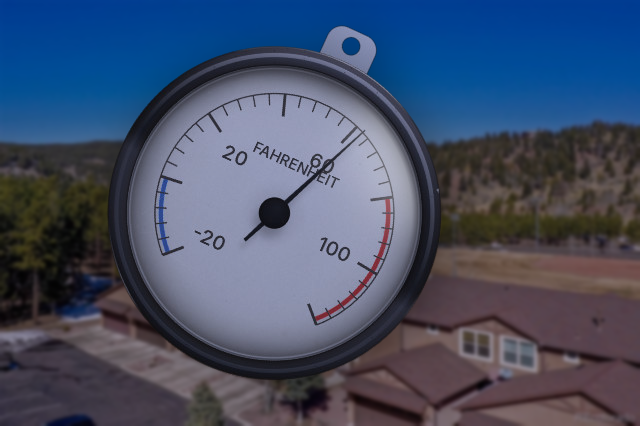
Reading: {"value": 62, "unit": "°F"}
